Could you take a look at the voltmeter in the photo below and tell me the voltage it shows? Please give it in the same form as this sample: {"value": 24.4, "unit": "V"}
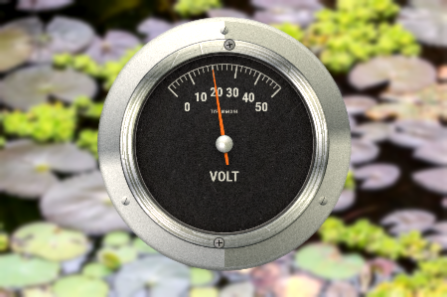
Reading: {"value": 20, "unit": "V"}
